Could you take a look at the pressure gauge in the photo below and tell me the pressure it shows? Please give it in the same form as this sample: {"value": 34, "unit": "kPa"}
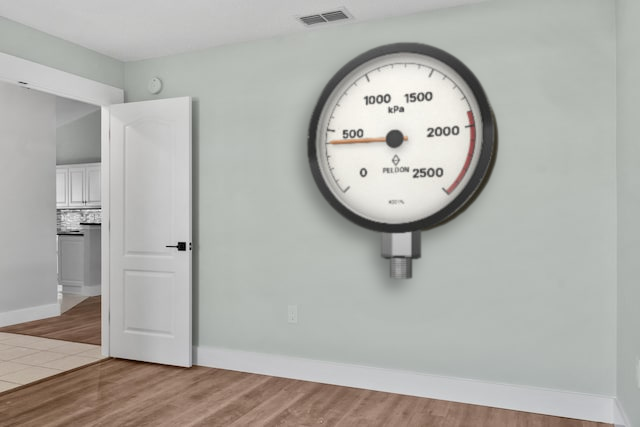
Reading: {"value": 400, "unit": "kPa"}
